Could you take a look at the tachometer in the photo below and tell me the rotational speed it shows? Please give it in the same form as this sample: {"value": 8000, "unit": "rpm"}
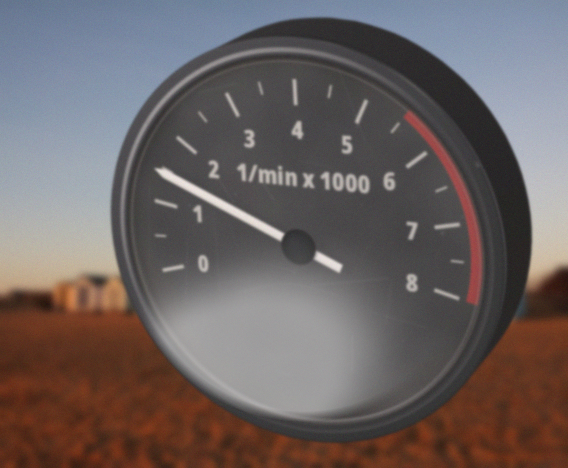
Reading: {"value": 1500, "unit": "rpm"}
